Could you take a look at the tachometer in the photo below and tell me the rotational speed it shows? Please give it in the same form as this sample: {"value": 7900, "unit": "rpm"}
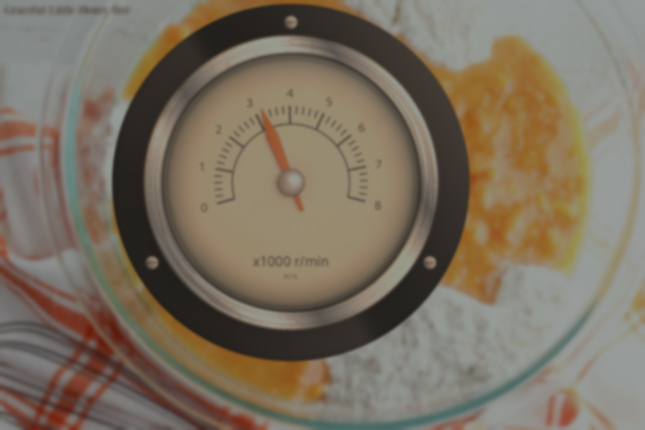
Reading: {"value": 3200, "unit": "rpm"}
